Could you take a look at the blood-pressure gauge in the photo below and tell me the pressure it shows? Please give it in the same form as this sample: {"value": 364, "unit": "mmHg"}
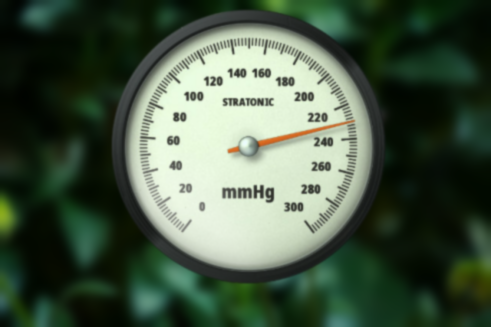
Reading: {"value": 230, "unit": "mmHg"}
